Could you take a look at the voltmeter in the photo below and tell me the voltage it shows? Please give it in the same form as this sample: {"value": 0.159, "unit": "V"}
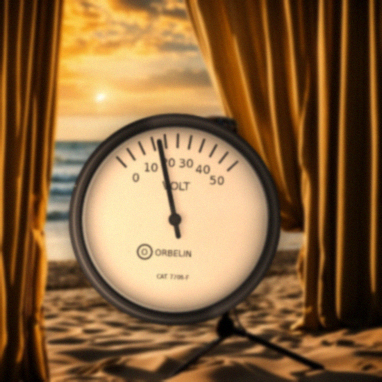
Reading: {"value": 17.5, "unit": "V"}
